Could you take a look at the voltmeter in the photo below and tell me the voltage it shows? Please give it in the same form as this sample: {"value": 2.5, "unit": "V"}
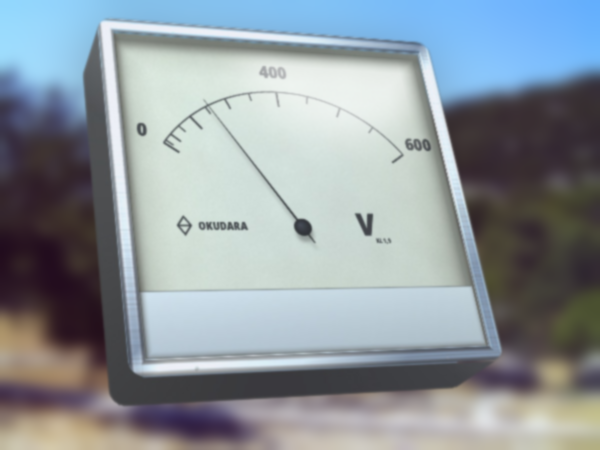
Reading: {"value": 250, "unit": "V"}
